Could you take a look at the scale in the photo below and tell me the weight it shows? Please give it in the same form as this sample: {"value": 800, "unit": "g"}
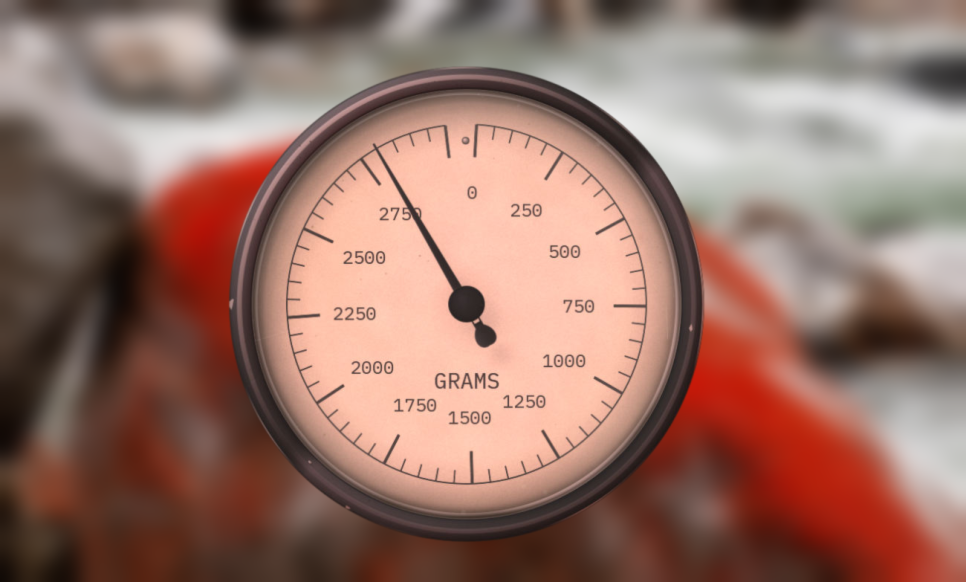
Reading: {"value": 2800, "unit": "g"}
